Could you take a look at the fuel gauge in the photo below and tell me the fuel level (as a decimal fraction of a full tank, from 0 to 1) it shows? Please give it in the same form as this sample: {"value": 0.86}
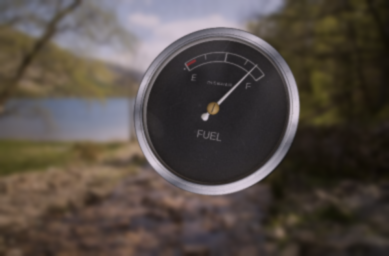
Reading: {"value": 0.875}
